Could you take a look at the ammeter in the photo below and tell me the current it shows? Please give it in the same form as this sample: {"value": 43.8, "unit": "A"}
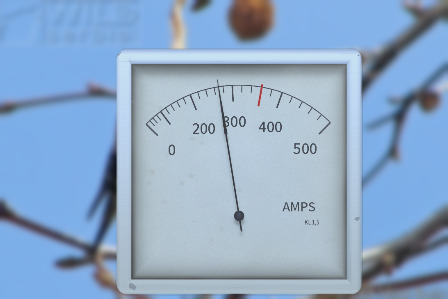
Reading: {"value": 270, "unit": "A"}
